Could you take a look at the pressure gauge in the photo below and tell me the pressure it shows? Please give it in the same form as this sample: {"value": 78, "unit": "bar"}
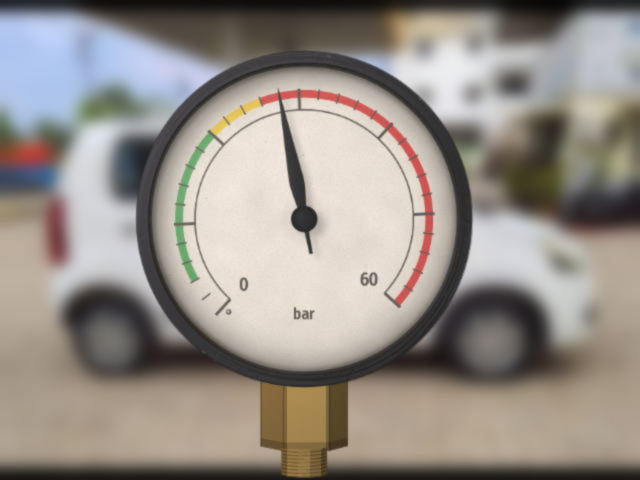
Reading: {"value": 28, "unit": "bar"}
